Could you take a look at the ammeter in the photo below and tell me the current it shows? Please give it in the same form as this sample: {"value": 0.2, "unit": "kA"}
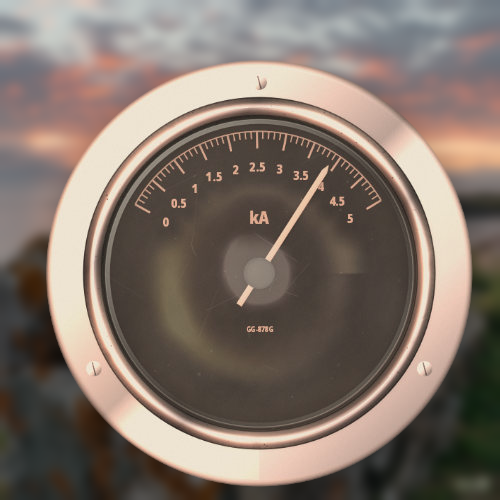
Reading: {"value": 3.9, "unit": "kA"}
